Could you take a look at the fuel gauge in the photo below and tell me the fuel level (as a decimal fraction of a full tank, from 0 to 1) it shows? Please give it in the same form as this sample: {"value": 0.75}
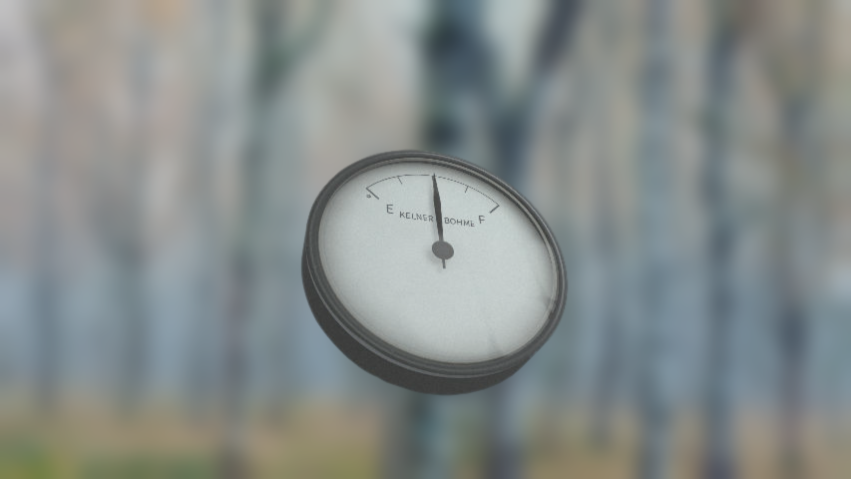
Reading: {"value": 0.5}
